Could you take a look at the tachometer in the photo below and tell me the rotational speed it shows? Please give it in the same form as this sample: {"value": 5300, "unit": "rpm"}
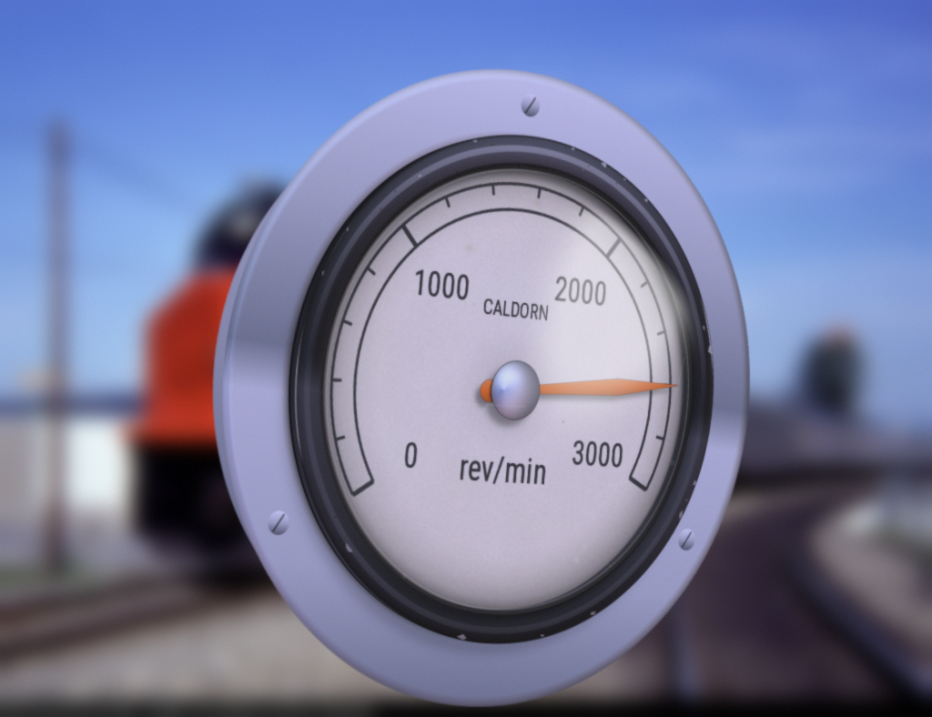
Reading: {"value": 2600, "unit": "rpm"}
